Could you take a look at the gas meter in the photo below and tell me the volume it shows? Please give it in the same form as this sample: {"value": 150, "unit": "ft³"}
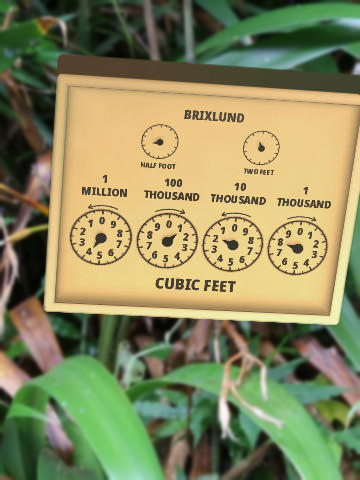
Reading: {"value": 411800, "unit": "ft³"}
